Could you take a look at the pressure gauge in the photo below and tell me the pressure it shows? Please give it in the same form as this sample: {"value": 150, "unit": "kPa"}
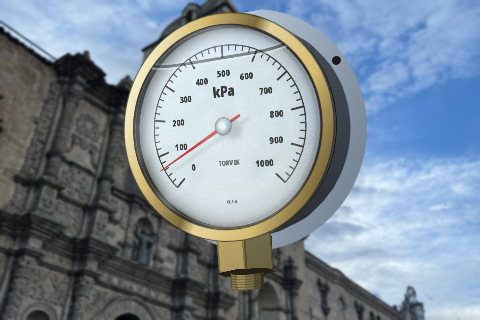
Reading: {"value": 60, "unit": "kPa"}
